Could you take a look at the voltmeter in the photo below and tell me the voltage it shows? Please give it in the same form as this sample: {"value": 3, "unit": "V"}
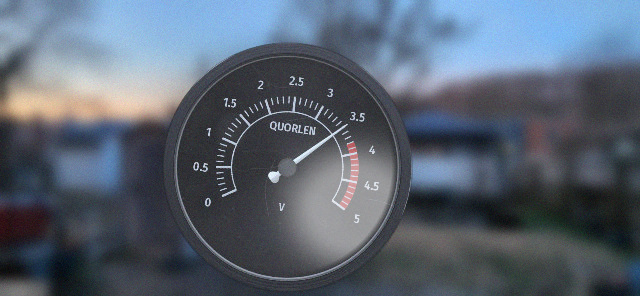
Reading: {"value": 3.5, "unit": "V"}
